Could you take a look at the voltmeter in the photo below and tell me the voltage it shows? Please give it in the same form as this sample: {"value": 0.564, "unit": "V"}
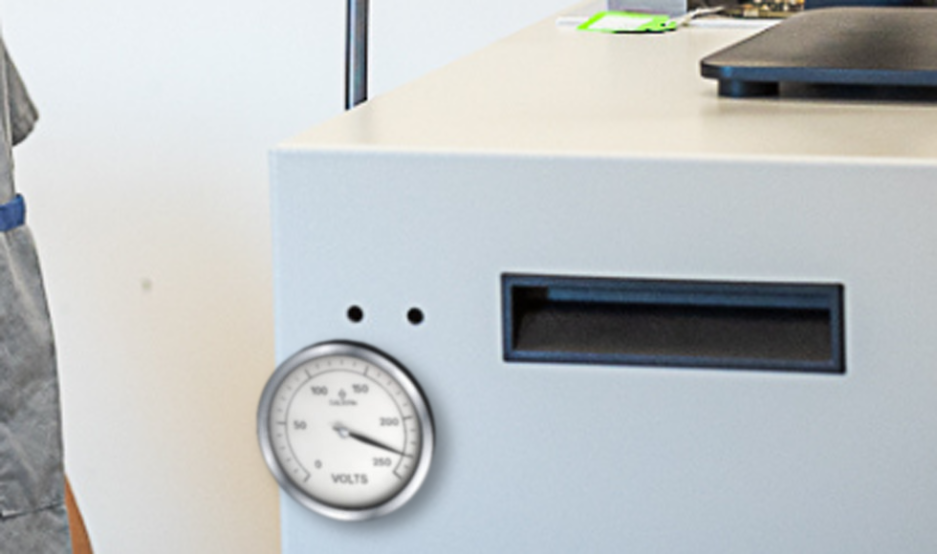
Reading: {"value": 230, "unit": "V"}
